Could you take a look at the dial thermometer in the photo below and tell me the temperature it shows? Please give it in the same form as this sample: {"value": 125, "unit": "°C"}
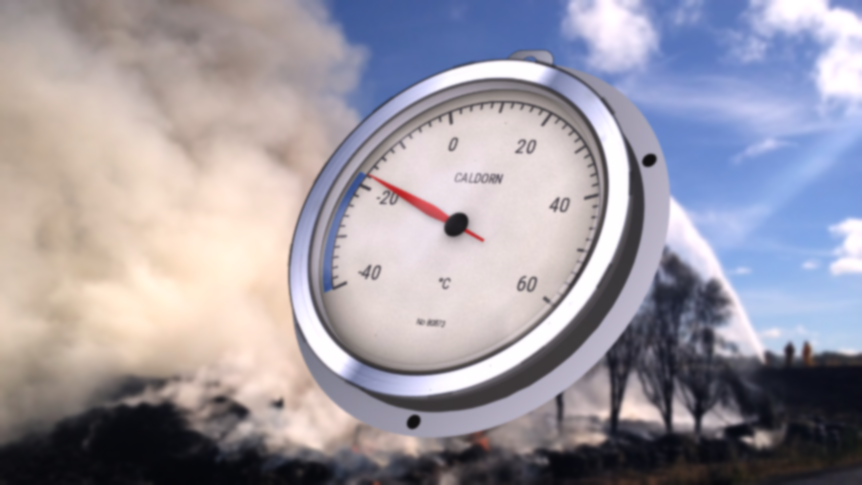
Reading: {"value": -18, "unit": "°C"}
